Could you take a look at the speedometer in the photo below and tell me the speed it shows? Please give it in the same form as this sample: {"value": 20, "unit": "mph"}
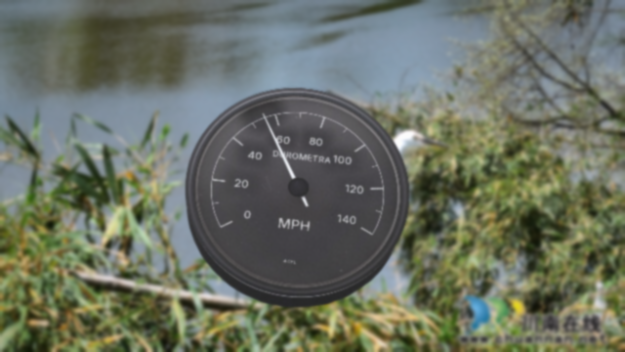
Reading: {"value": 55, "unit": "mph"}
